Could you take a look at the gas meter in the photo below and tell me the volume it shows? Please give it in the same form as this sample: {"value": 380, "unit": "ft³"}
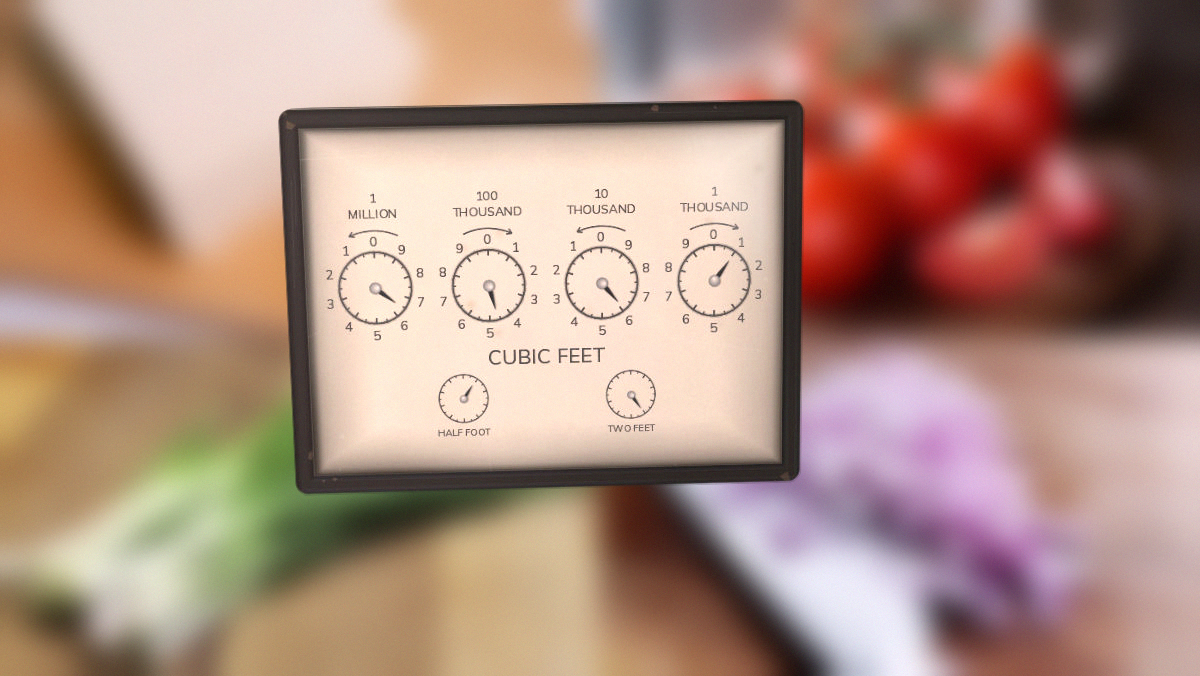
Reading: {"value": 646100, "unit": "ft³"}
